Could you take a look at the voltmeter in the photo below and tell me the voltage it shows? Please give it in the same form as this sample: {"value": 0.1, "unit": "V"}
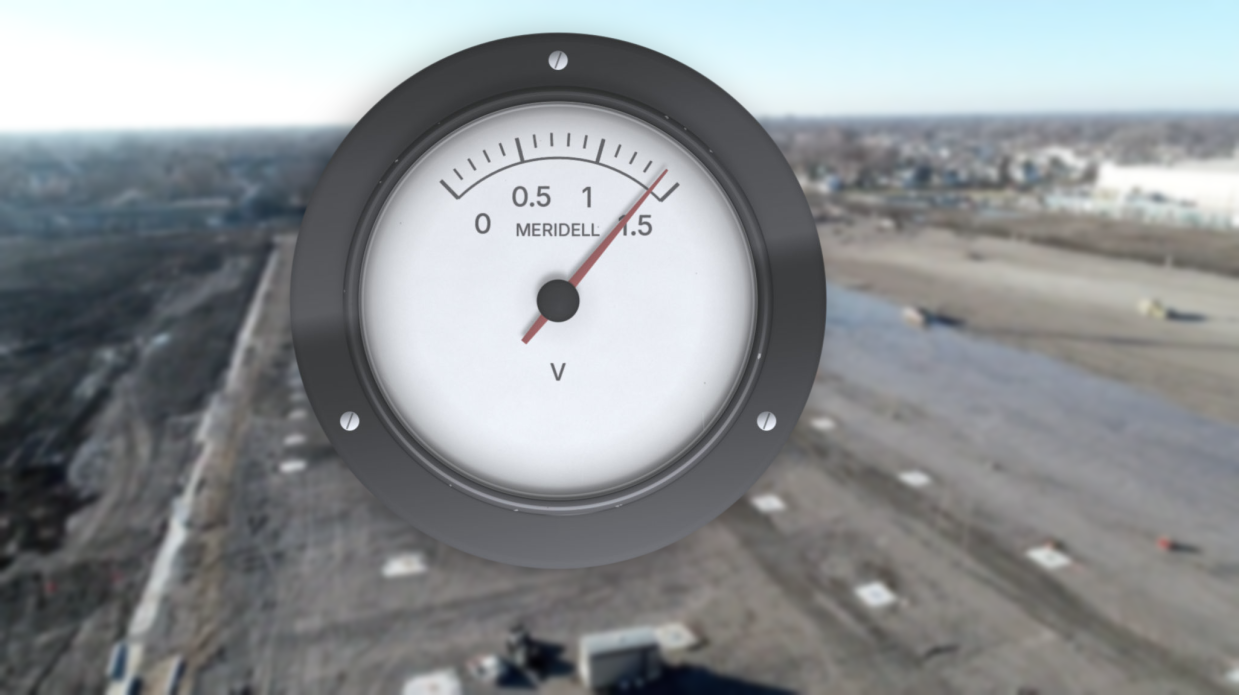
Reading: {"value": 1.4, "unit": "V"}
